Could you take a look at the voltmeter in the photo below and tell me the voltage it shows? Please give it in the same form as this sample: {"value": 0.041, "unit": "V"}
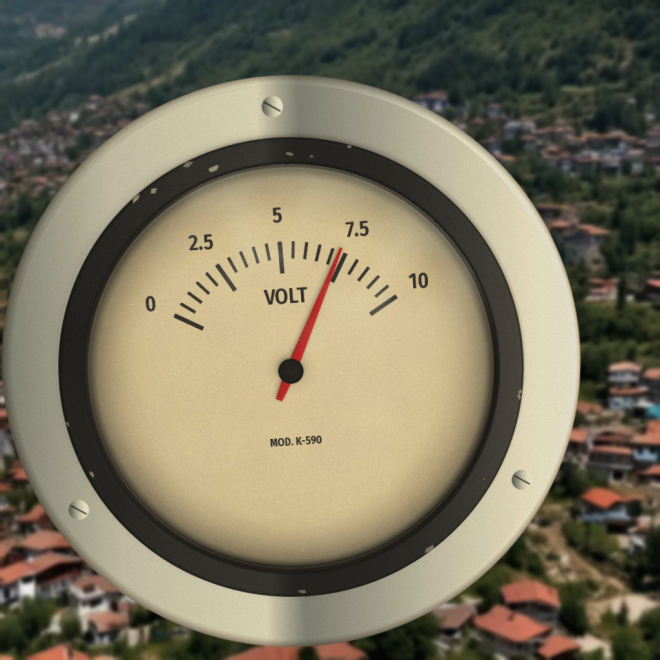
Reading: {"value": 7.25, "unit": "V"}
